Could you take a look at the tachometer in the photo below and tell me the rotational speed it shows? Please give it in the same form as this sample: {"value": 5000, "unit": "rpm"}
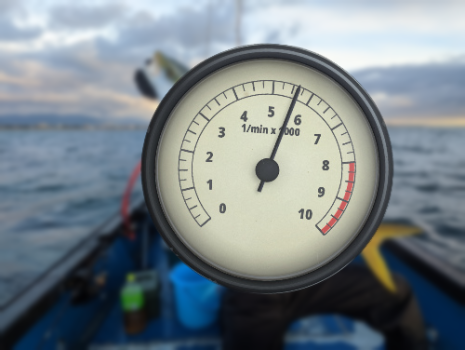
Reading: {"value": 5625, "unit": "rpm"}
